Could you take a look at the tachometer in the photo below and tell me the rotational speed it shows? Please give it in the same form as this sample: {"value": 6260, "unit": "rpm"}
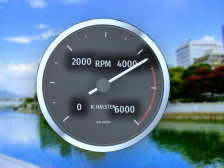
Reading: {"value": 4250, "unit": "rpm"}
